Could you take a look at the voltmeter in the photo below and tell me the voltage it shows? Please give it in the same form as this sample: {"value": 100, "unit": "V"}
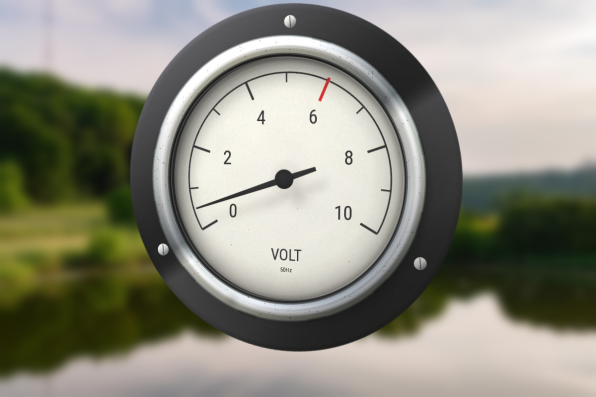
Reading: {"value": 0.5, "unit": "V"}
